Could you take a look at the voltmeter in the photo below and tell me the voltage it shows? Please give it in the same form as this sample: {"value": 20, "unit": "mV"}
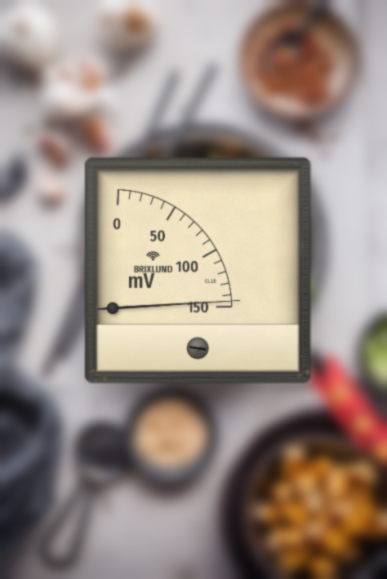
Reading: {"value": 145, "unit": "mV"}
